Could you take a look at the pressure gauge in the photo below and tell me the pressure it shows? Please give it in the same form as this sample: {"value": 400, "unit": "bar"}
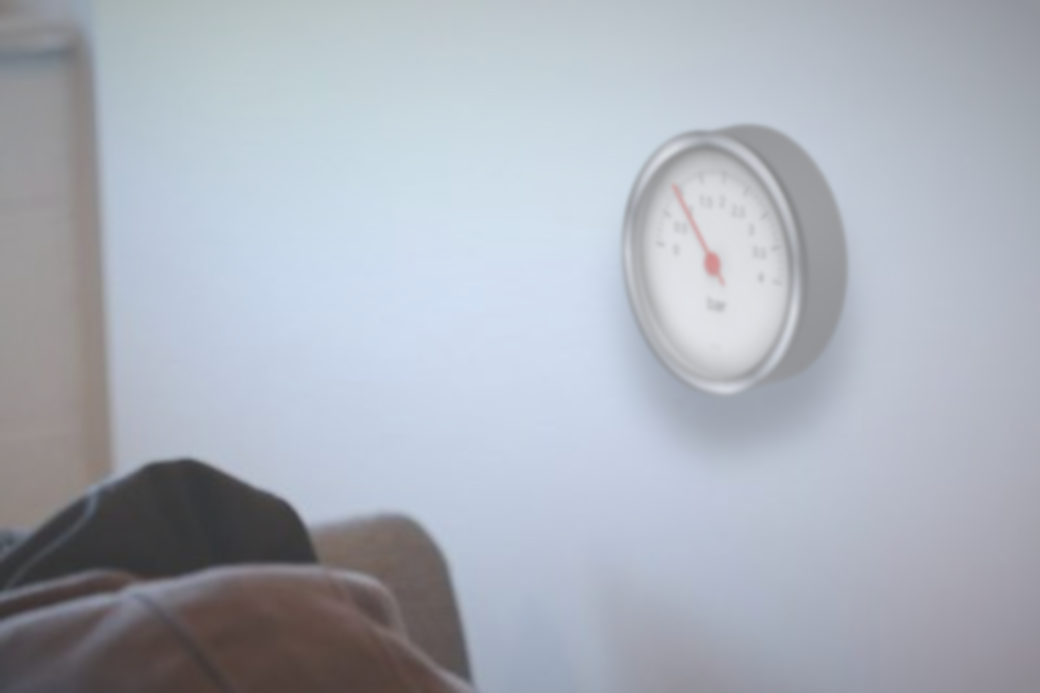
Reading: {"value": 1, "unit": "bar"}
